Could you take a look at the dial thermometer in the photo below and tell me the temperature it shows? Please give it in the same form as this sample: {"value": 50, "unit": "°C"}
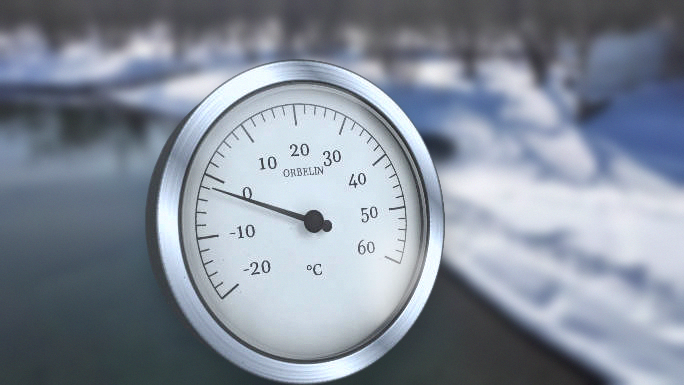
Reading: {"value": -2, "unit": "°C"}
